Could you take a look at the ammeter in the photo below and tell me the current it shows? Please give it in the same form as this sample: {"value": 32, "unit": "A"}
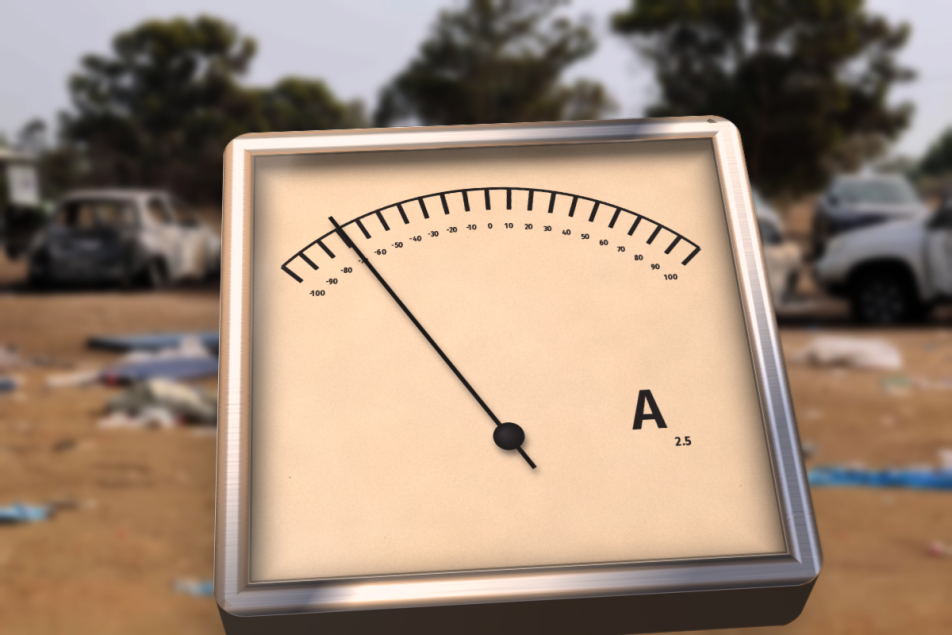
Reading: {"value": -70, "unit": "A"}
